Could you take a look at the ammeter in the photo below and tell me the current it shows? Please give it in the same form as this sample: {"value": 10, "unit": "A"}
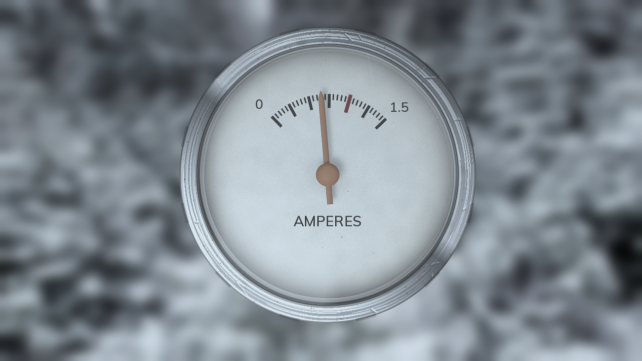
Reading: {"value": 0.65, "unit": "A"}
